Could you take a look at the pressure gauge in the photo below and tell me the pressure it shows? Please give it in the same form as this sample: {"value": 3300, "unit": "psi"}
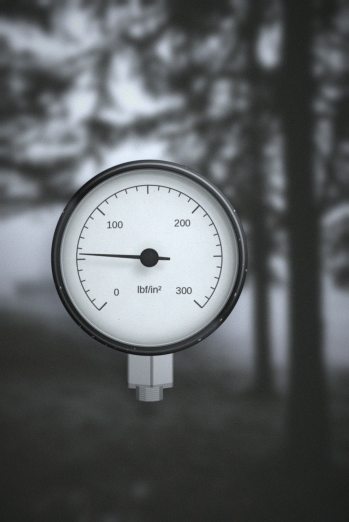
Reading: {"value": 55, "unit": "psi"}
